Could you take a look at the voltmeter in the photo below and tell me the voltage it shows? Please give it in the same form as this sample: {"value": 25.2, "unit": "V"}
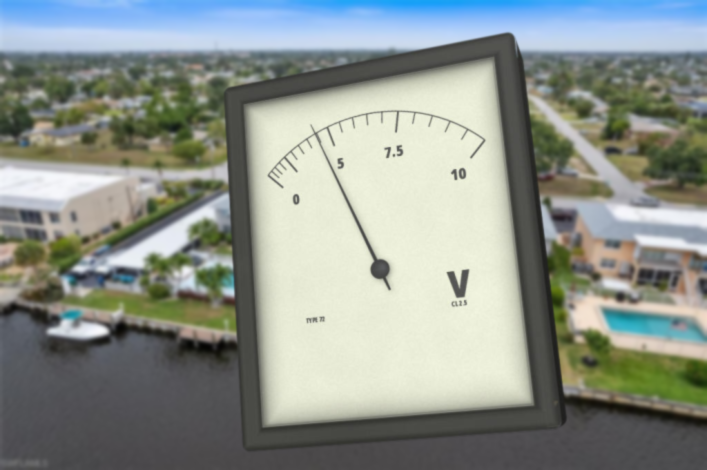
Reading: {"value": 4.5, "unit": "V"}
